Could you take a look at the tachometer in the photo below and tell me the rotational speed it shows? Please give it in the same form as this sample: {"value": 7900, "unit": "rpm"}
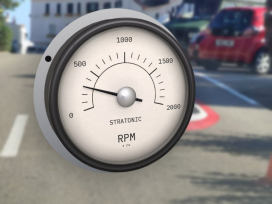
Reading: {"value": 300, "unit": "rpm"}
